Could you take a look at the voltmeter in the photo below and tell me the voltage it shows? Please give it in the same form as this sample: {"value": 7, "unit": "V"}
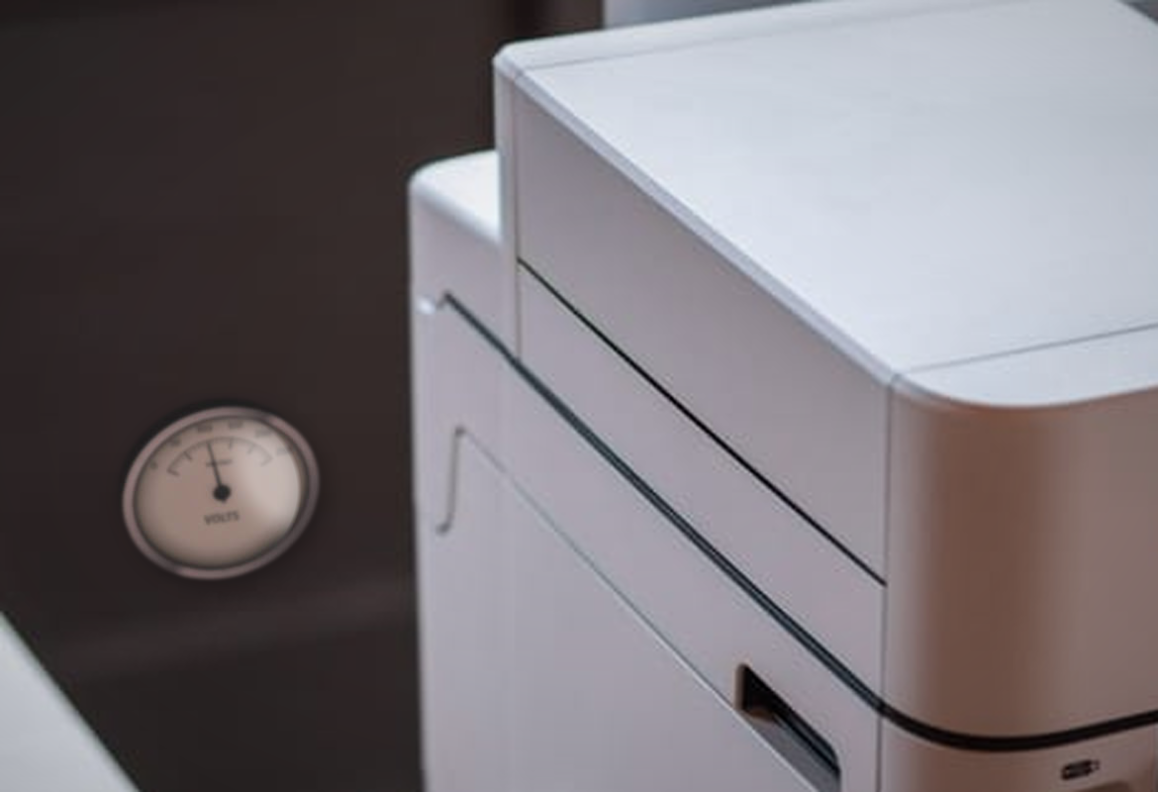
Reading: {"value": 100, "unit": "V"}
